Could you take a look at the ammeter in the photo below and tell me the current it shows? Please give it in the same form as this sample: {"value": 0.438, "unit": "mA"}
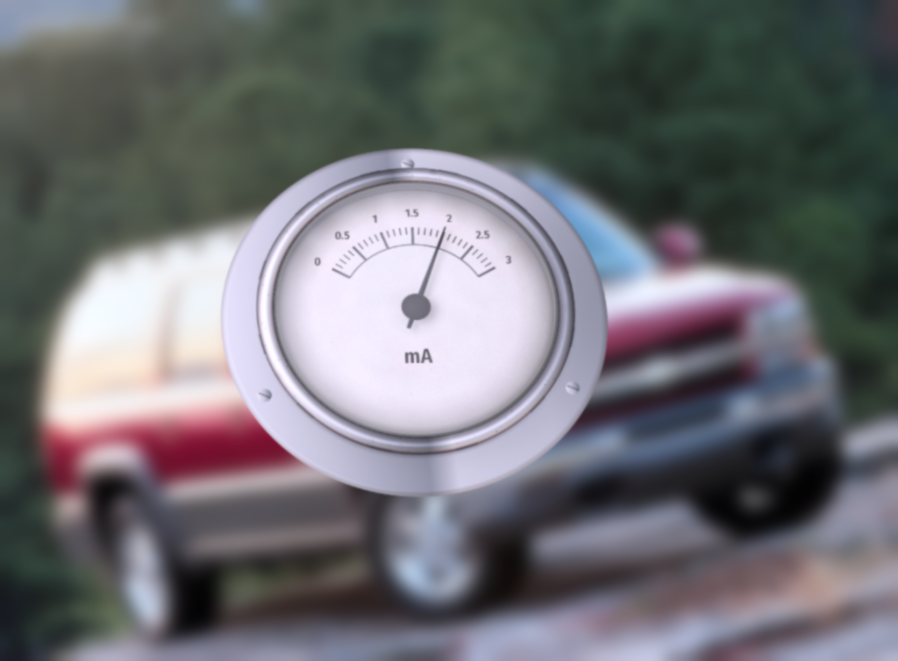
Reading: {"value": 2, "unit": "mA"}
